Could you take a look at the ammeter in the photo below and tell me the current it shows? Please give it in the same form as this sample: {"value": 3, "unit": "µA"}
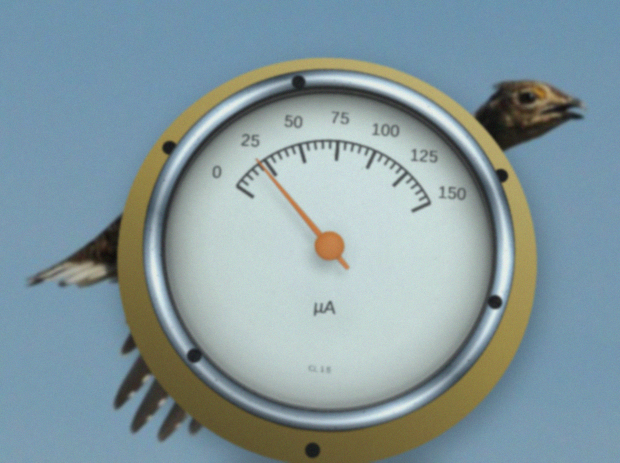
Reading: {"value": 20, "unit": "µA"}
